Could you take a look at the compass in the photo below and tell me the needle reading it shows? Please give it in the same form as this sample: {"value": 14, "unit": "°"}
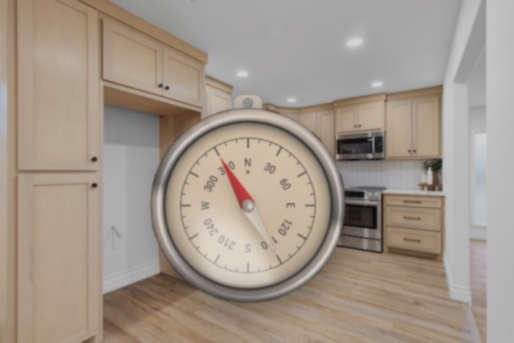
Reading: {"value": 330, "unit": "°"}
